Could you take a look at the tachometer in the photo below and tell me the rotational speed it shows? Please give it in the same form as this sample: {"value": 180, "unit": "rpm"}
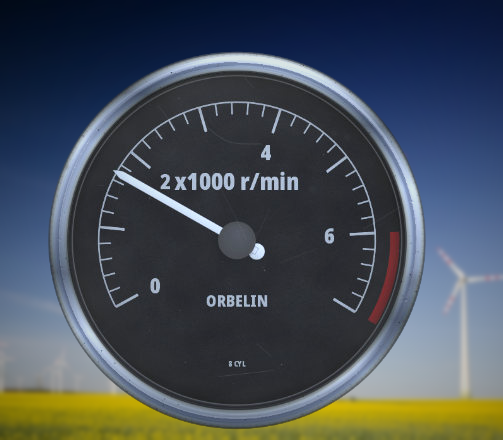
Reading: {"value": 1700, "unit": "rpm"}
